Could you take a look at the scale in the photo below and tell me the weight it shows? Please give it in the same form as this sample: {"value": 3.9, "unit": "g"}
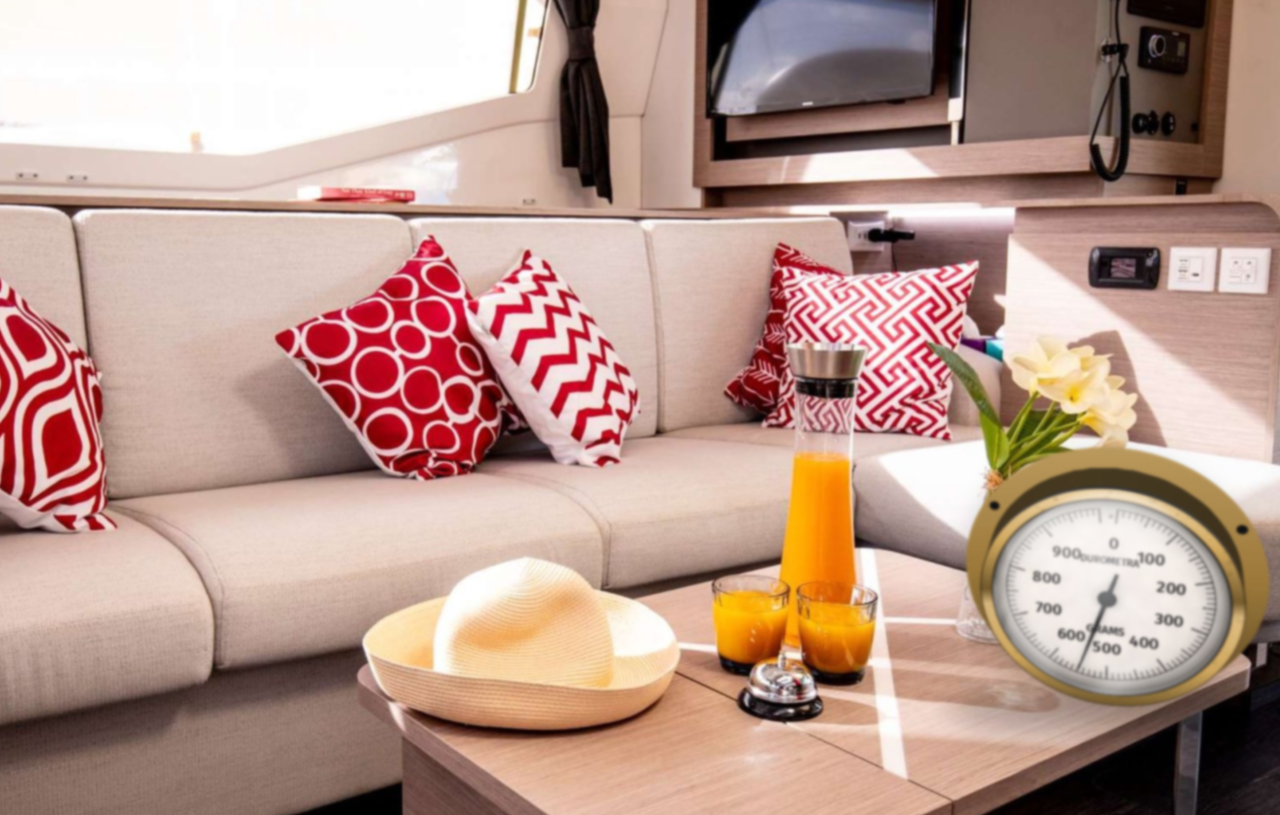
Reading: {"value": 550, "unit": "g"}
